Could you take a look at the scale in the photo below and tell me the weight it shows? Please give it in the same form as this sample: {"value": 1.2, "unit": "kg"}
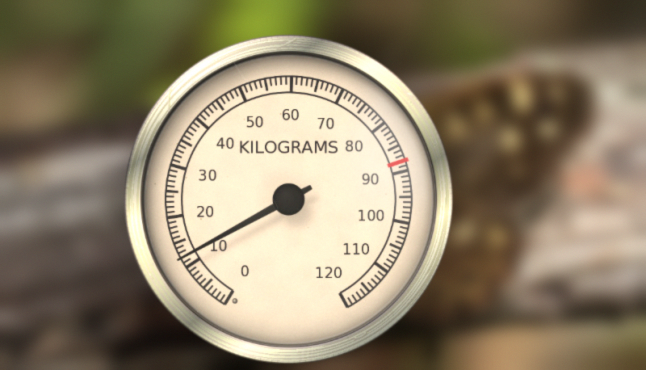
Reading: {"value": 12, "unit": "kg"}
